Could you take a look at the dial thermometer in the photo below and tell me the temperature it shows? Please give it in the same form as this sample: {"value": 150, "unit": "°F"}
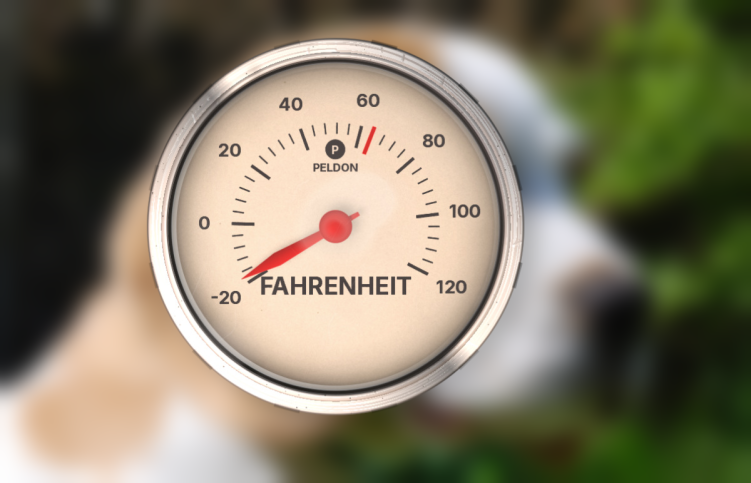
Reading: {"value": -18, "unit": "°F"}
